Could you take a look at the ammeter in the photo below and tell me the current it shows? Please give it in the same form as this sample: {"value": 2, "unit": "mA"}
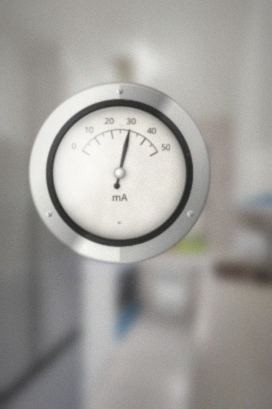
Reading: {"value": 30, "unit": "mA"}
